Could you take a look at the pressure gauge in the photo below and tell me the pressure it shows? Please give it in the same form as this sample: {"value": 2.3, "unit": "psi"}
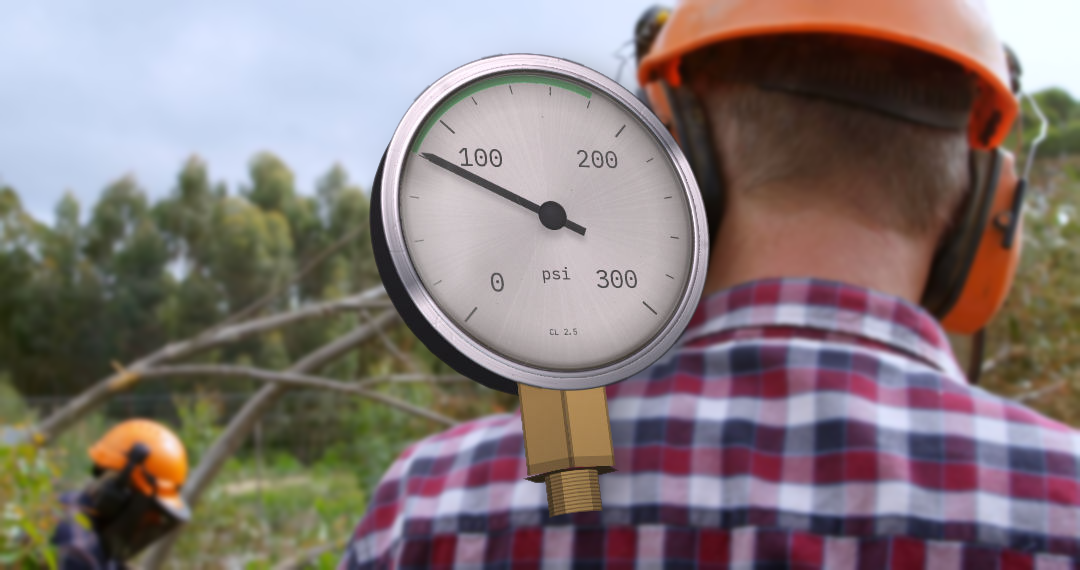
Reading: {"value": 80, "unit": "psi"}
